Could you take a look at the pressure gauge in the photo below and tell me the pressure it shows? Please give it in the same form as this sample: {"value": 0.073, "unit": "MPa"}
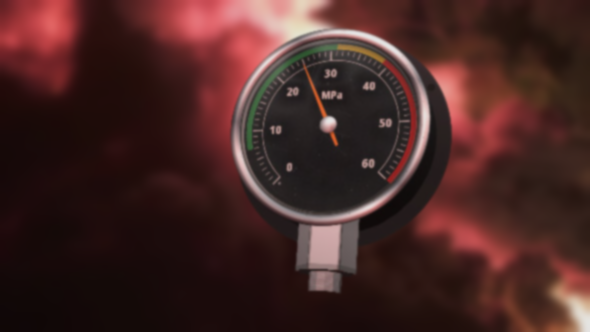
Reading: {"value": 25, "unit": "MPa"}
